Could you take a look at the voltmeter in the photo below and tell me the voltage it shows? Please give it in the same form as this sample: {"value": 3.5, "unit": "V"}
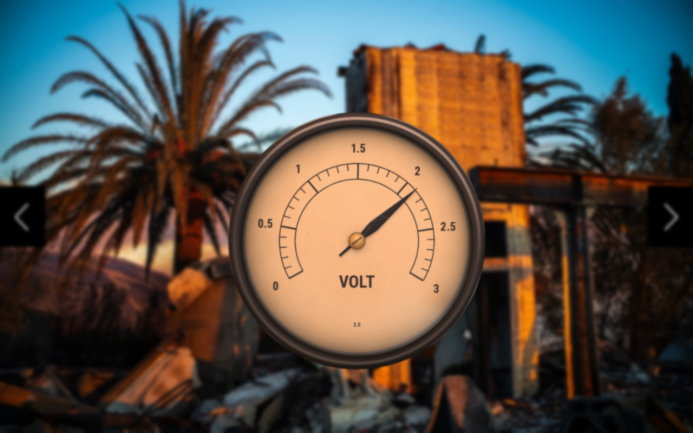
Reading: {"value": 2.1, "unit": "V"}
